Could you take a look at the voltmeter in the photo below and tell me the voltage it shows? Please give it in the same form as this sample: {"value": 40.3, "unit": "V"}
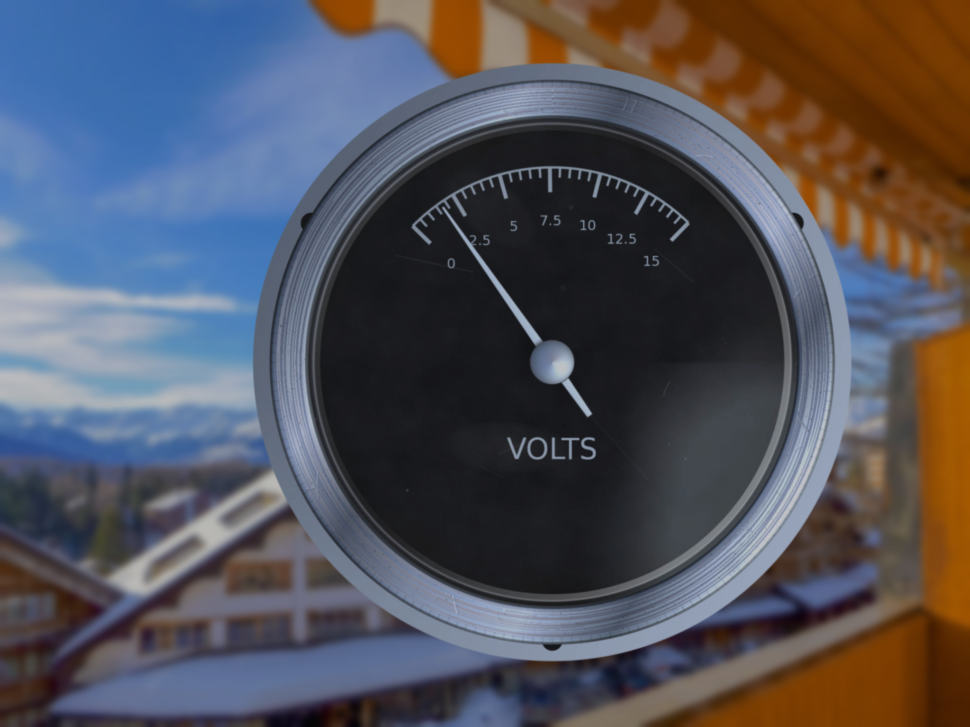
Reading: {"value": 1.75, "unit": "V"}
